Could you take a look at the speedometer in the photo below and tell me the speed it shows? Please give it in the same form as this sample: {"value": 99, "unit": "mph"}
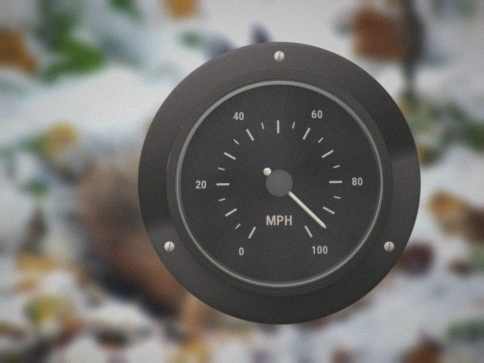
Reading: {"value": 95, "unit": "mph"}
